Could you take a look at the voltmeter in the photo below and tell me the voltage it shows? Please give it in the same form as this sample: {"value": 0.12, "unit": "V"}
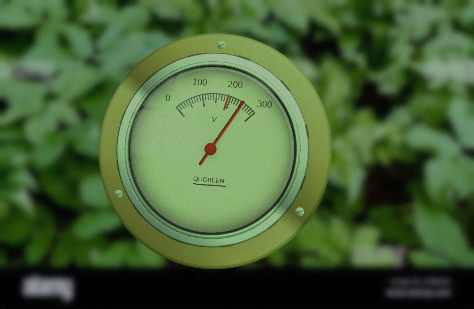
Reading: {"value": 250, "unit": "V"}
